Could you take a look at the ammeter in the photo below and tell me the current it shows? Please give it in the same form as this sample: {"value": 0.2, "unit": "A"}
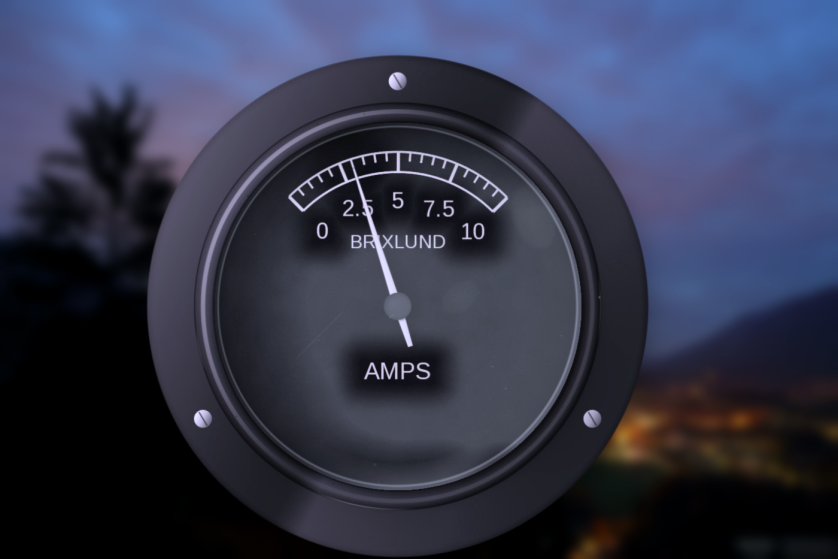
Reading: {"value": 3, "unit": "A"}
